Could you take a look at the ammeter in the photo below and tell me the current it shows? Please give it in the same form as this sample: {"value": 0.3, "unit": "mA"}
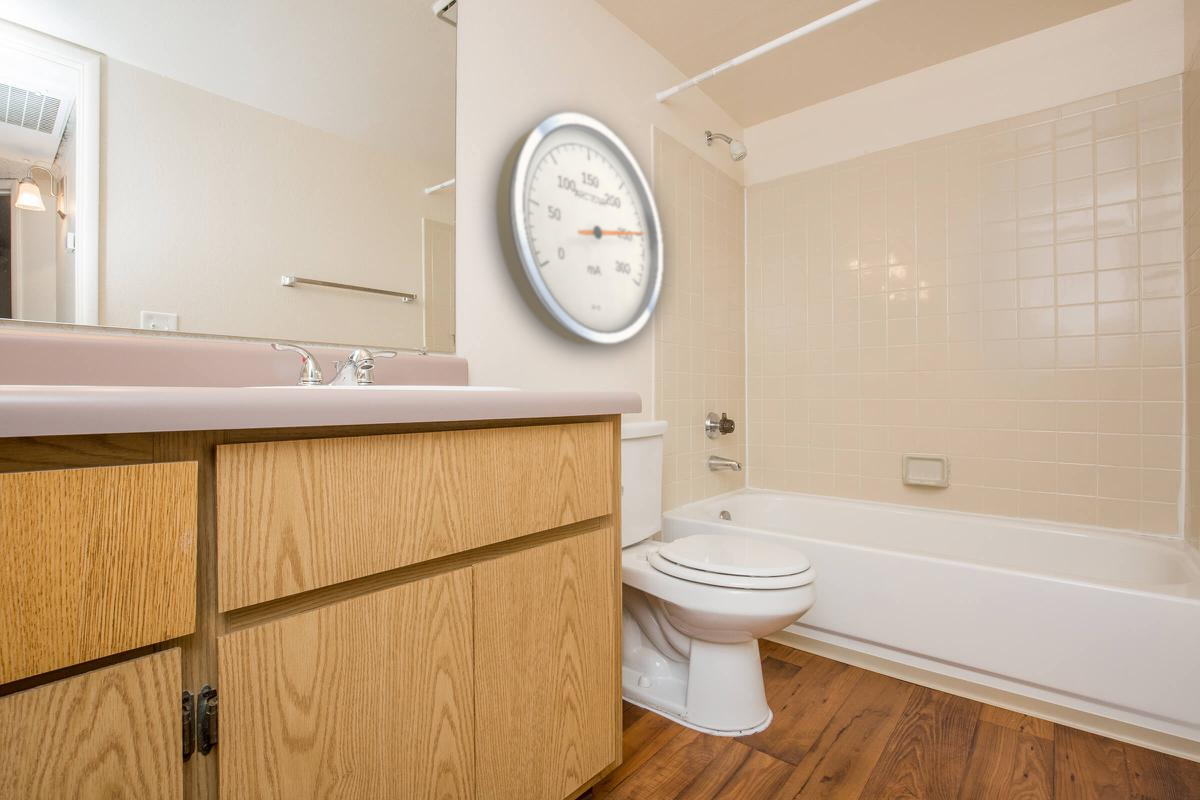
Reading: {"value": 250, "unit": "mA"}
